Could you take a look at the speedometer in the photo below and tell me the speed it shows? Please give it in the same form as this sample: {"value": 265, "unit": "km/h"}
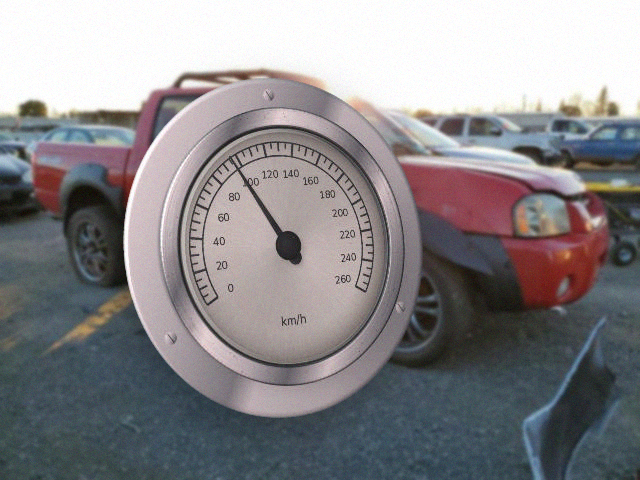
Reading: {"value": 95, "unit": "km/h"}
